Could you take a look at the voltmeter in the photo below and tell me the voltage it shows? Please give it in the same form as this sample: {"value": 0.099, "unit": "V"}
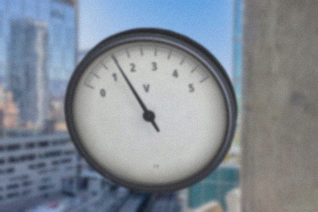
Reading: {"value": 1.5, "unit": "V"}
